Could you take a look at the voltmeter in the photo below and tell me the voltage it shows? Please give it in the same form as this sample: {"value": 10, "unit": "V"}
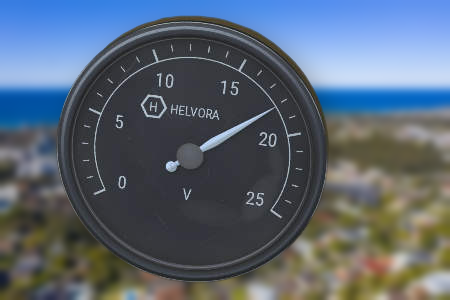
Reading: {"value": 18, "unit": "V"}
